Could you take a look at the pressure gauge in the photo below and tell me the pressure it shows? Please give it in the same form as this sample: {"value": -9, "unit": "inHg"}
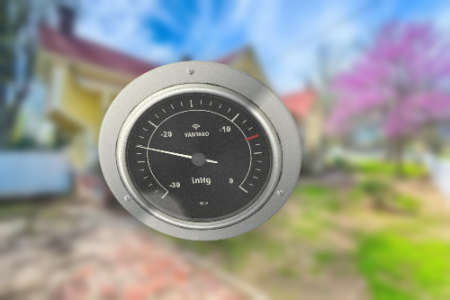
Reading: {"value": -23, "unit": "inHg"}
